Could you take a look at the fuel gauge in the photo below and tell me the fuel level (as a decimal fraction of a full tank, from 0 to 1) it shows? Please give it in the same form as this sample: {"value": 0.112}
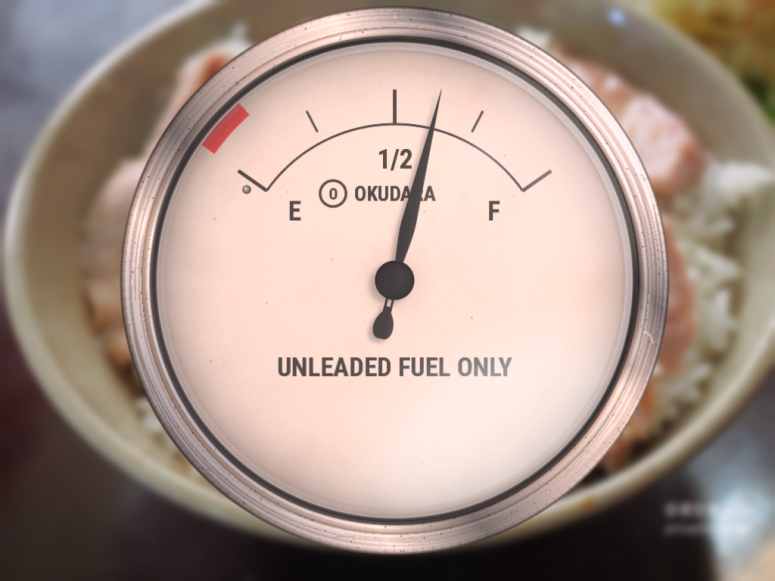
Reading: {"value": 0.625}
